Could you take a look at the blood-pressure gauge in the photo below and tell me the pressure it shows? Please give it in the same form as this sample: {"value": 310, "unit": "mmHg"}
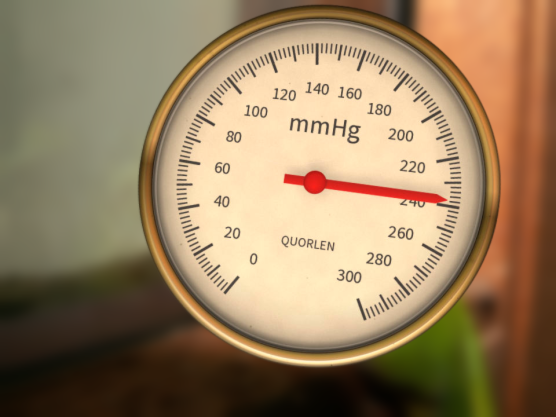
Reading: {"value": 238, "unit": "mmHg"}
